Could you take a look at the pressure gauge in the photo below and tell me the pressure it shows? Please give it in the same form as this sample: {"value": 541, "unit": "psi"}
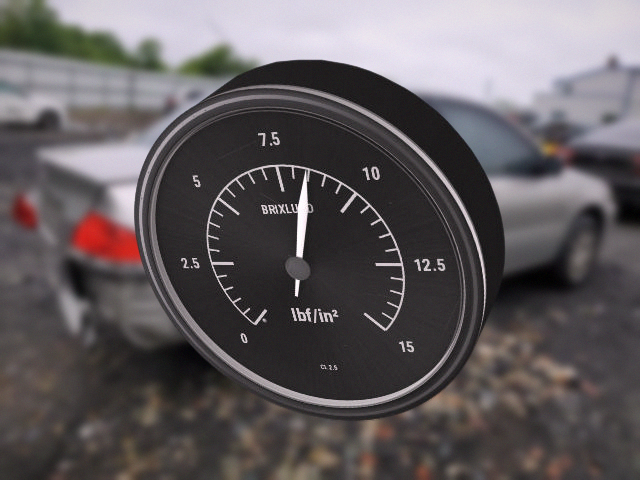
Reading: {"value": 8.5, "unit": "psi"}
